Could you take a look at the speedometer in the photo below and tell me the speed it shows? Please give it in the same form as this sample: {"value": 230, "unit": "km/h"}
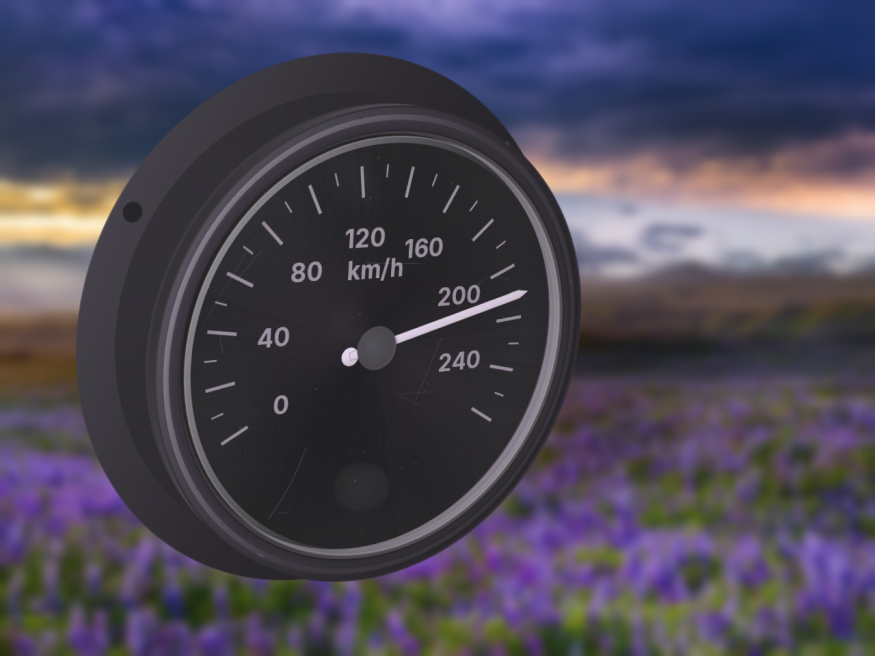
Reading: {"value": 210, "unit": "km/h"}
